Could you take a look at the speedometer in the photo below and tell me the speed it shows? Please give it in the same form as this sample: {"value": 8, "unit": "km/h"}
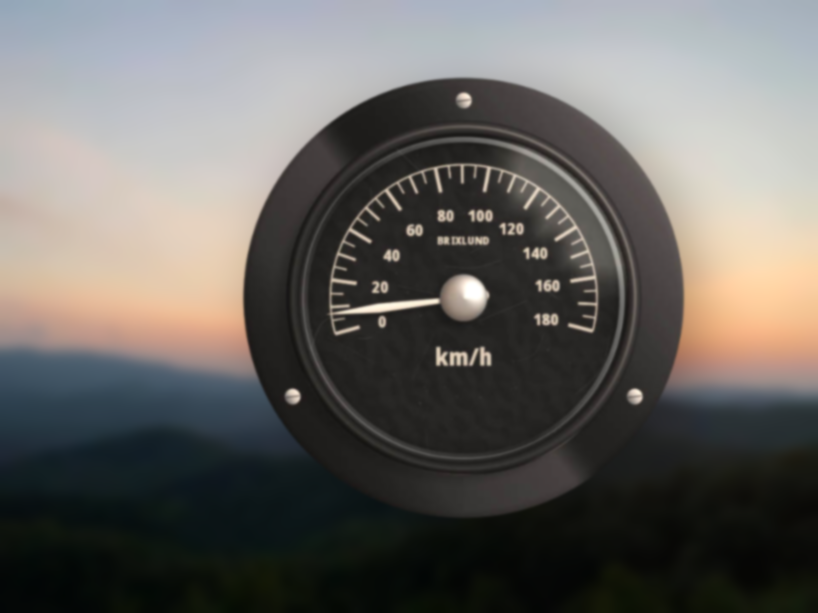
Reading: {"value": 7.5, "unit": "km/h"}
